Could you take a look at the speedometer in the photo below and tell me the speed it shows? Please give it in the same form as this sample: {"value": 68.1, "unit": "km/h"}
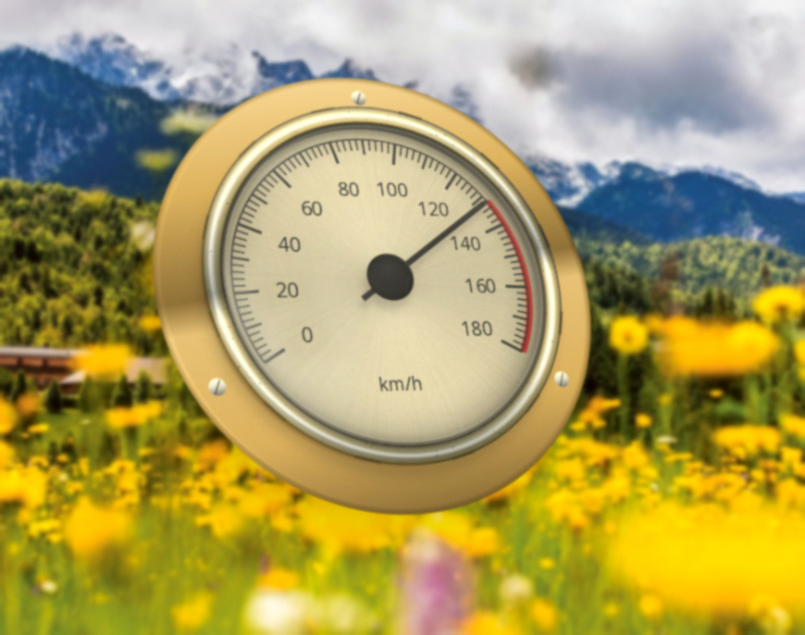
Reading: {"value": 132, "unit": "km/h"}
